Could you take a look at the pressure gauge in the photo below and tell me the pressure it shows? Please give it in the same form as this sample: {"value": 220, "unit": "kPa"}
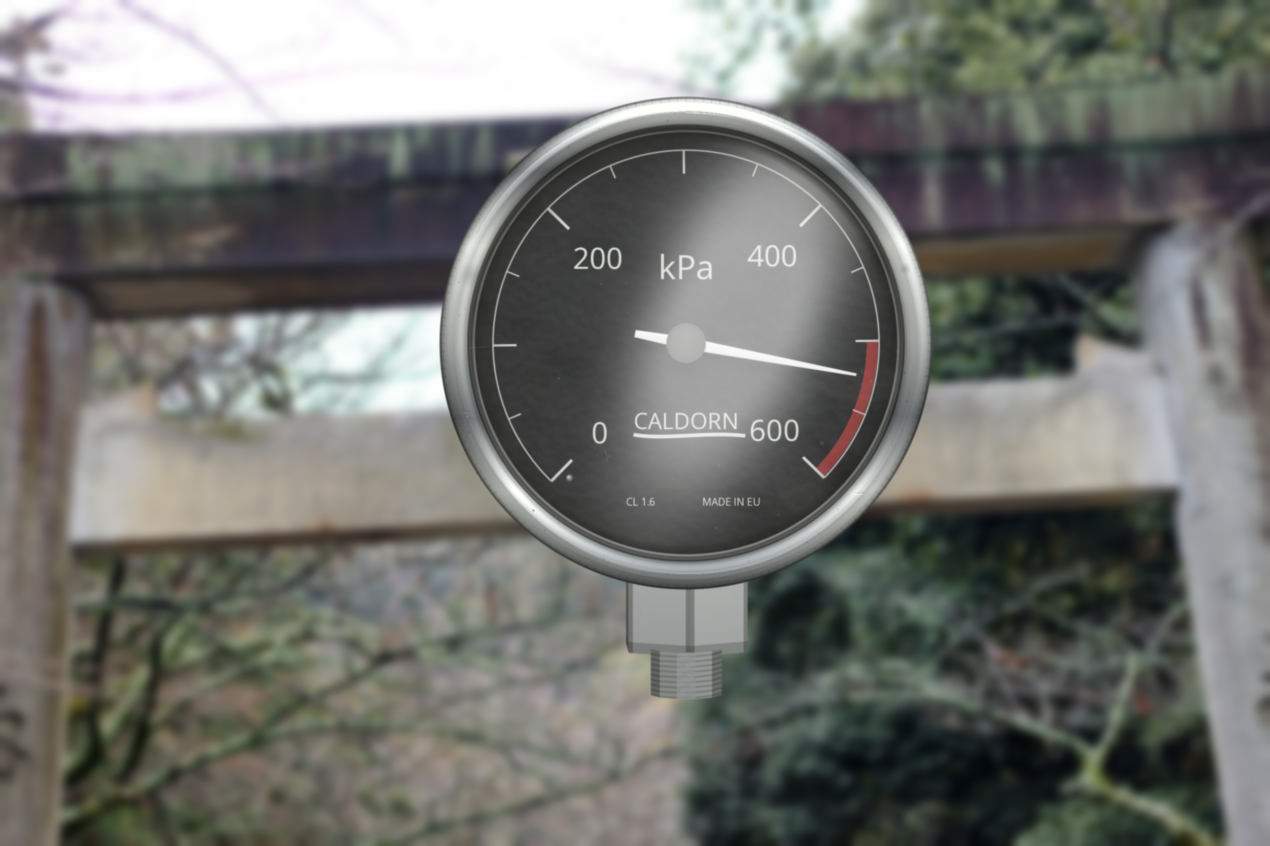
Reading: {"value": 525, "unit": "kPa"}
